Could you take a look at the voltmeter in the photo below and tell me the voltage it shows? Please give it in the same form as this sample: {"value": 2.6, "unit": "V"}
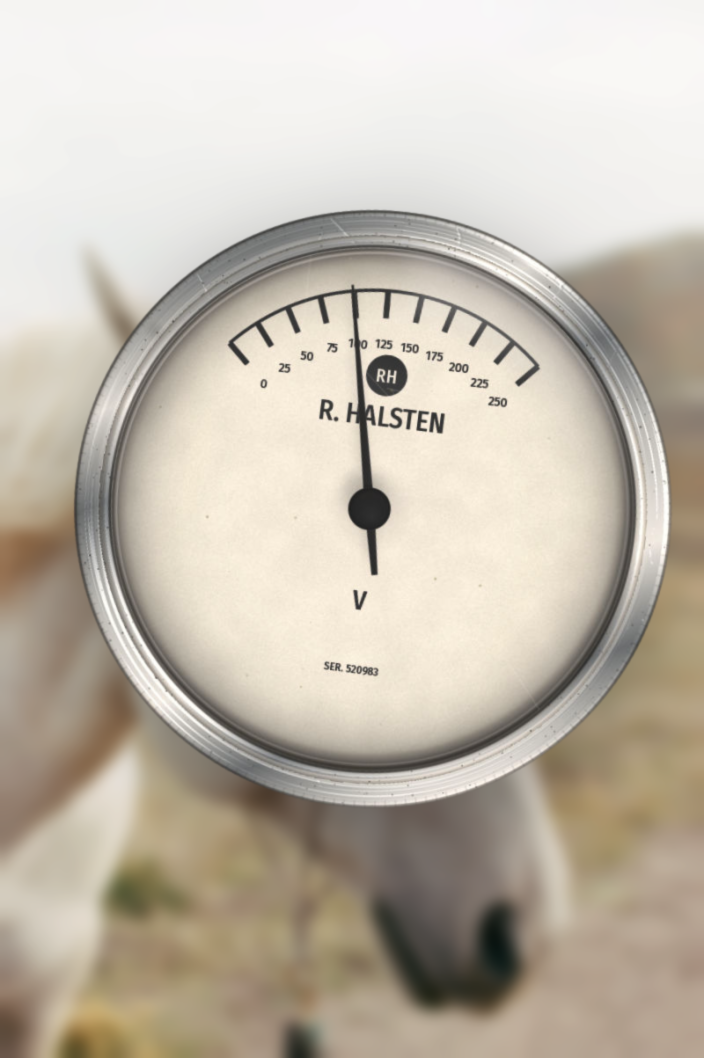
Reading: {"value": 100, "unit": "V"}
